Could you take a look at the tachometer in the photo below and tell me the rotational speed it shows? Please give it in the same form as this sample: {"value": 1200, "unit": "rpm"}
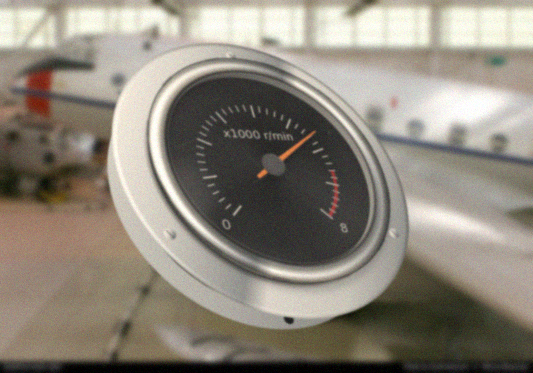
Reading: {"value": 5600, "unit": "rpm"}
